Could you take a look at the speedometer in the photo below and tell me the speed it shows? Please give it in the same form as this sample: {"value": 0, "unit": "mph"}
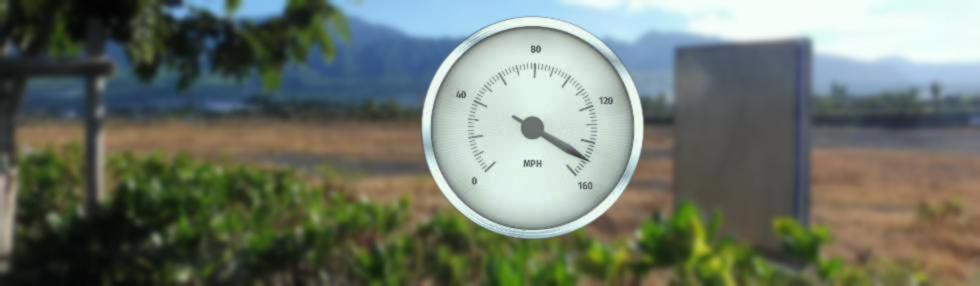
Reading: {"value": 150, "unit": "mph"}
